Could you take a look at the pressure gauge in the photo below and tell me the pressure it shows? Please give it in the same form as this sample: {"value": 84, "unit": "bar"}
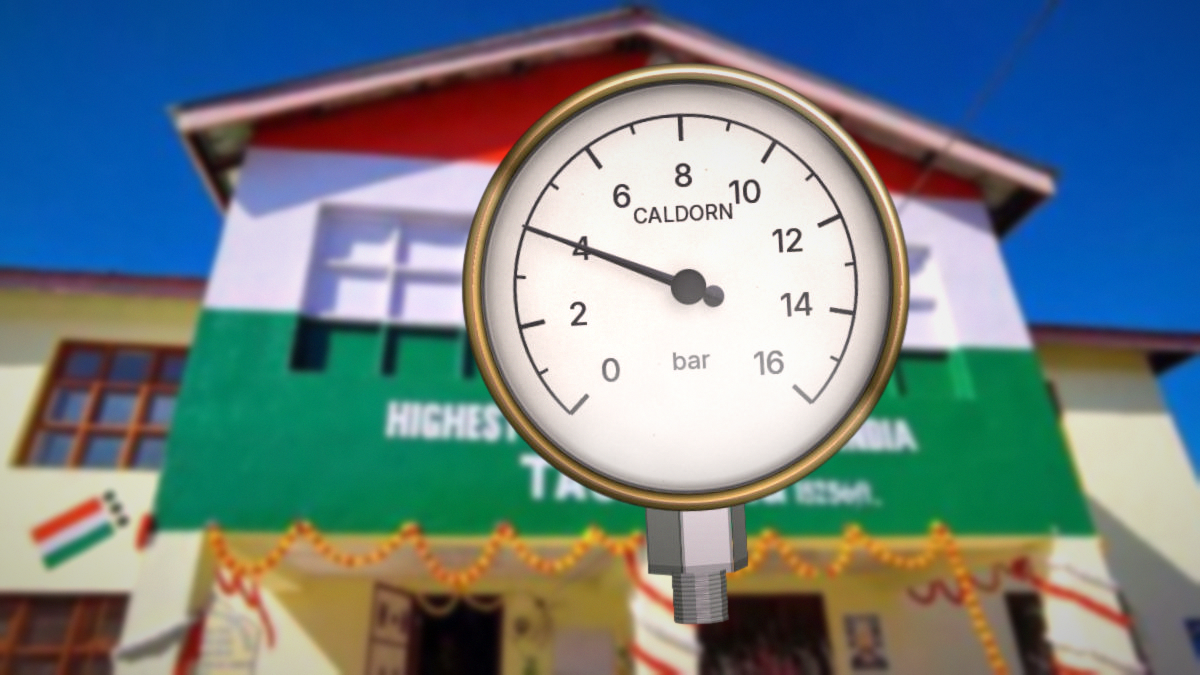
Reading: {"value": 4, "unit": "bar"}
